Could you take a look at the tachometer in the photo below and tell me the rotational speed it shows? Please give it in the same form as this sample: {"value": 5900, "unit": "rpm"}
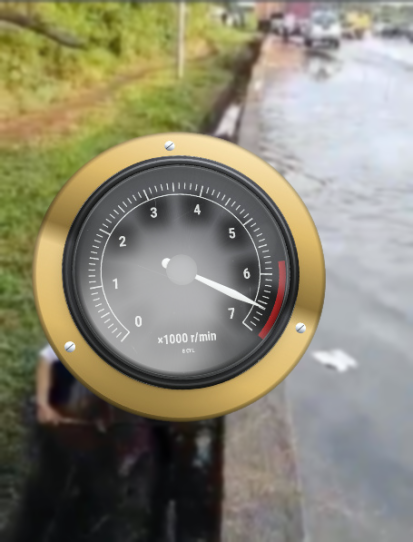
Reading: {"value": 6600, "unit": "rpm"}
